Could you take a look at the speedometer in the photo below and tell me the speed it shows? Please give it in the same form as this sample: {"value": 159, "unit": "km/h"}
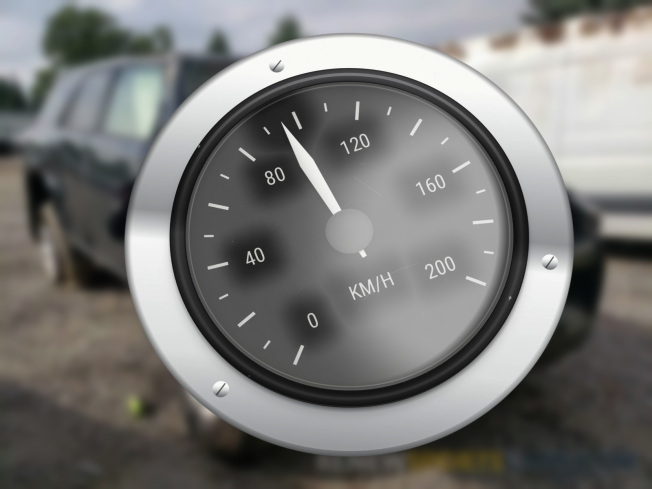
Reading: {"value": 95, "unit": "km/h"}
